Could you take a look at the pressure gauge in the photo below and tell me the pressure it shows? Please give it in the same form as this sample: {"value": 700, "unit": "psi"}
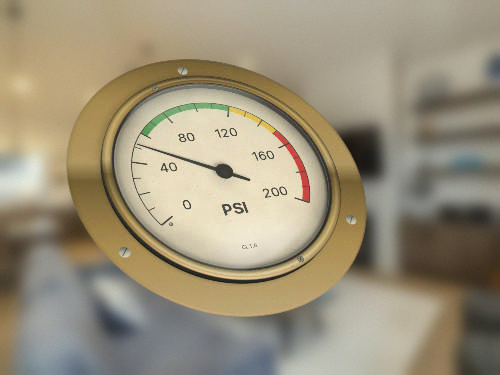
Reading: {"value": 50, "unit": "psi"}
